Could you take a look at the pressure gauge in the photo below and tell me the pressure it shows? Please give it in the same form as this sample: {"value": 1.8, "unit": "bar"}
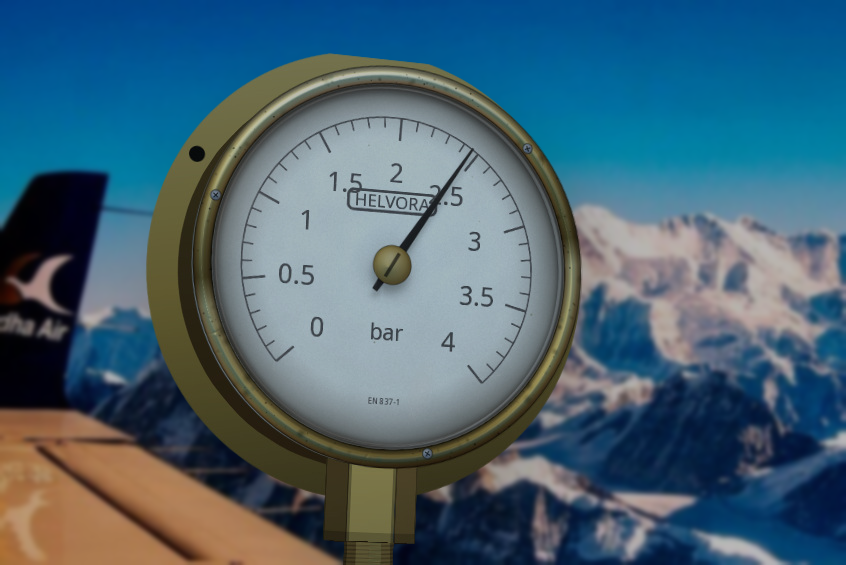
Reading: {"value": 2.45, "unit": "bar"}
